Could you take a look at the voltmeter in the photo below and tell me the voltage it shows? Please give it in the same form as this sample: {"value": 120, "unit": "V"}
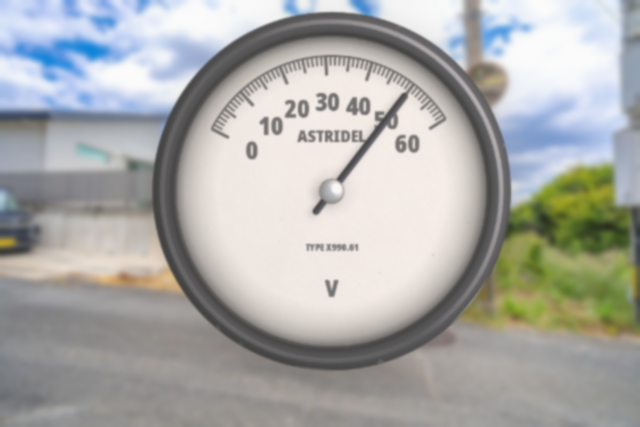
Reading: {"value": 50, "unit": "V"}
